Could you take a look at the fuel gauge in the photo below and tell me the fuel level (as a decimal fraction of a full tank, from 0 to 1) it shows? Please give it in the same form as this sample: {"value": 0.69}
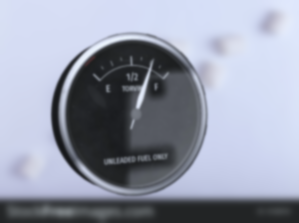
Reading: {"value": 0.75}
